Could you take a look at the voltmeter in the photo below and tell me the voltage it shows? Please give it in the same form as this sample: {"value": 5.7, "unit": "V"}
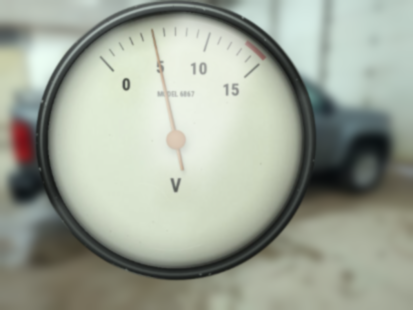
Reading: {"value": 5, "unit": "V"}
